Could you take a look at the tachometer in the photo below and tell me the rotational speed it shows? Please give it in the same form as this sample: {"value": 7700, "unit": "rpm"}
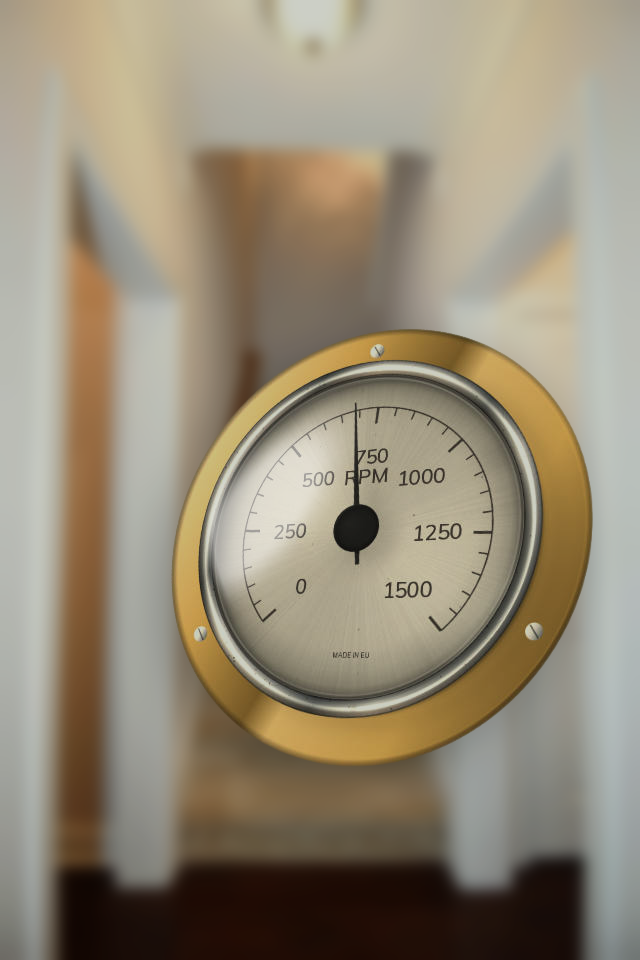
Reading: {"value": 700, "unit": "rpm"}
